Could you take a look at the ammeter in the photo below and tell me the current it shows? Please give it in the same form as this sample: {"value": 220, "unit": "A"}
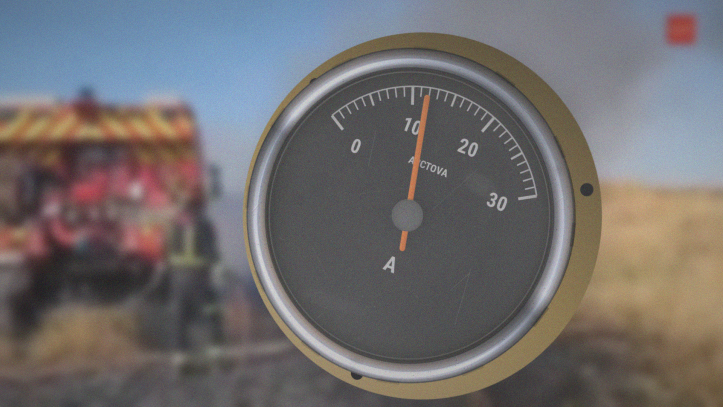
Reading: {"value": 12, "unit": "A"}
